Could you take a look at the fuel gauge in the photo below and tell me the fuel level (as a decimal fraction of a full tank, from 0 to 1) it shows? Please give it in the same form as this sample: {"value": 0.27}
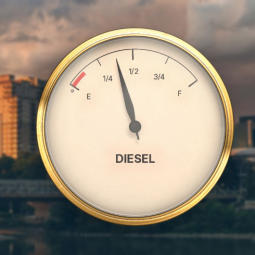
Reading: {"value": 0.375}
